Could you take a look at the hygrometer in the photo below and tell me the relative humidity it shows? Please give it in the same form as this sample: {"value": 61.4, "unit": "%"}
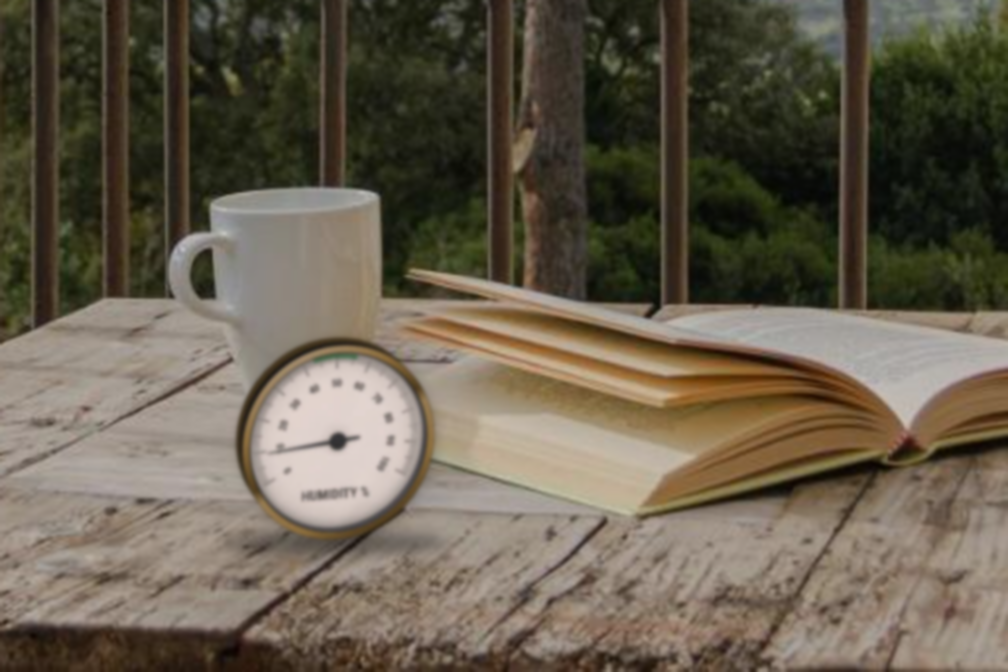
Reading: {"value": 10, "unit": "%"}
